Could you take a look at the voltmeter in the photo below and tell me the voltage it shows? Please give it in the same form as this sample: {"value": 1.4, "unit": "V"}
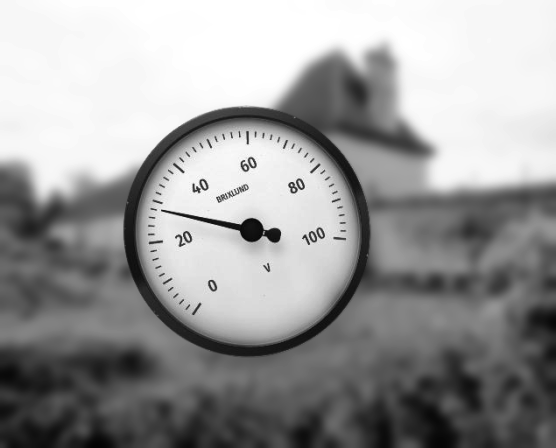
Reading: {"value": 28, "unit": "V"}
